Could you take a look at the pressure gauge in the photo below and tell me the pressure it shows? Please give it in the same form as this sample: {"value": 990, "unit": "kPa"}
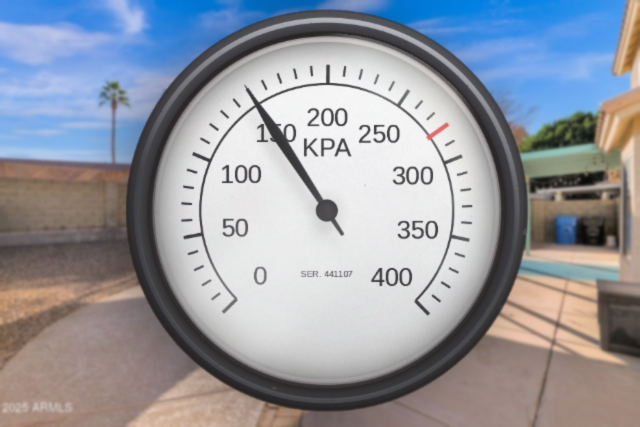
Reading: {"value": 150, "unit": "kPa"}
